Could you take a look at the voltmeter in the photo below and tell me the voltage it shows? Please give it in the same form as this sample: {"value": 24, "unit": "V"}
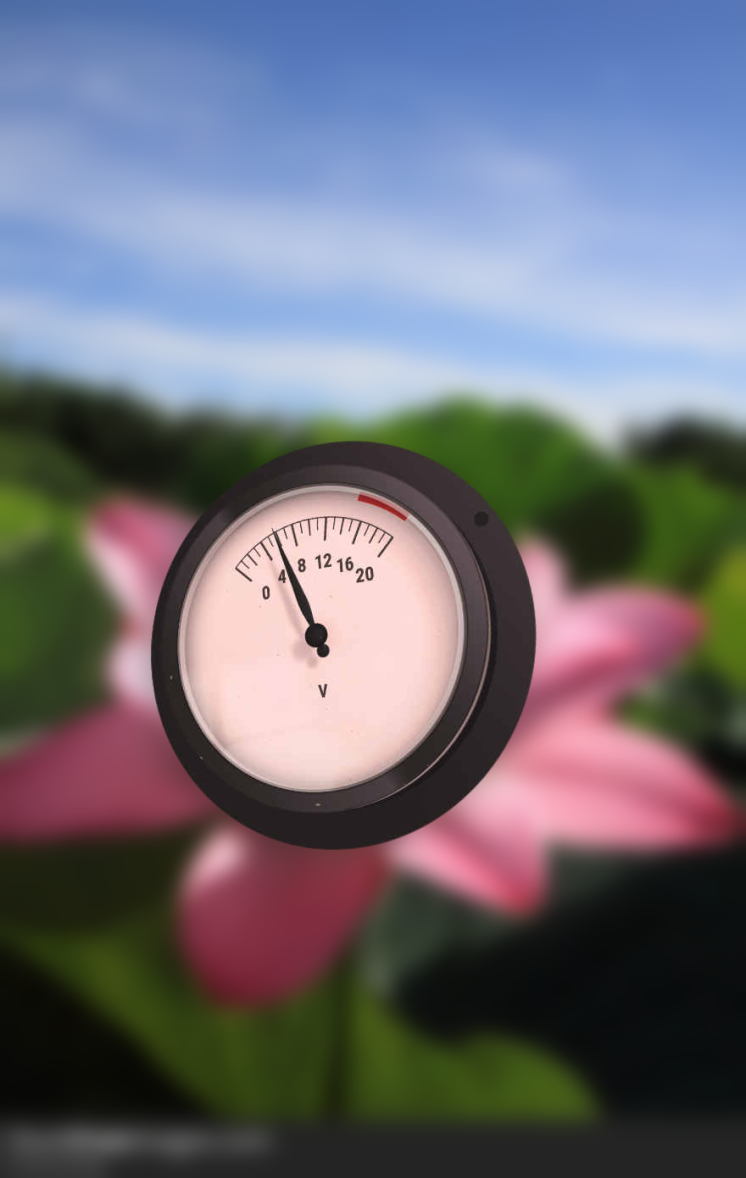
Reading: {"value": 6, "unit": "V"}
